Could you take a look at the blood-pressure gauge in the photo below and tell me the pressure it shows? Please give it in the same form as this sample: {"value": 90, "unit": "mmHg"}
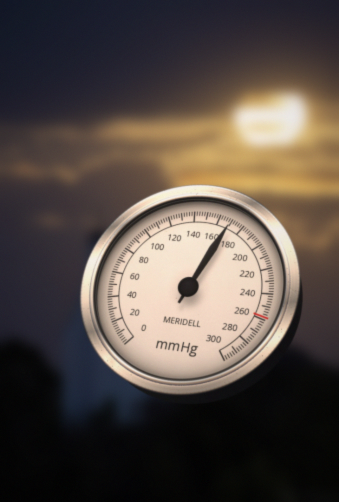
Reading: {"value": 170, "unit": "mmHg"}
